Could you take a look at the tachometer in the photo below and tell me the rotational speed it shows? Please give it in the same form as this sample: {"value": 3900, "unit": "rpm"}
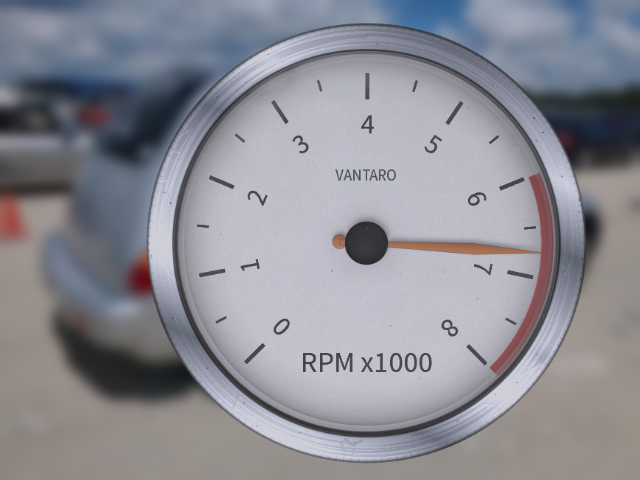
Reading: {"value": 6750, "unit": "rpm"}
